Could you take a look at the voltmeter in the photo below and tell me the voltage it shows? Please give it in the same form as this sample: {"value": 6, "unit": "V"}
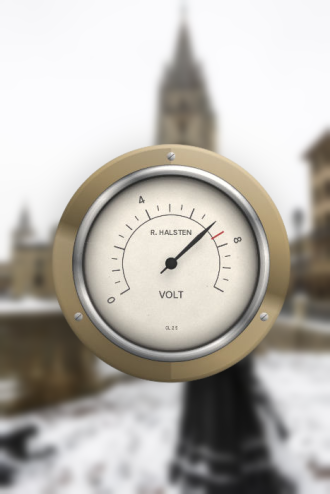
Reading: {"value": 7, "unit": "V"}
